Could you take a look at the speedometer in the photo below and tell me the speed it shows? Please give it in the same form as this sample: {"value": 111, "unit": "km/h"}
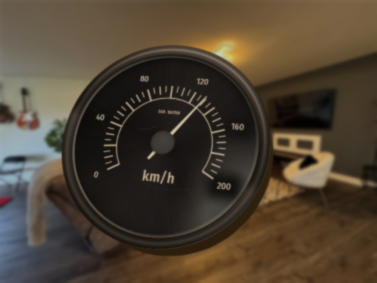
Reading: {"value": 130, "unit": "km/h"}
